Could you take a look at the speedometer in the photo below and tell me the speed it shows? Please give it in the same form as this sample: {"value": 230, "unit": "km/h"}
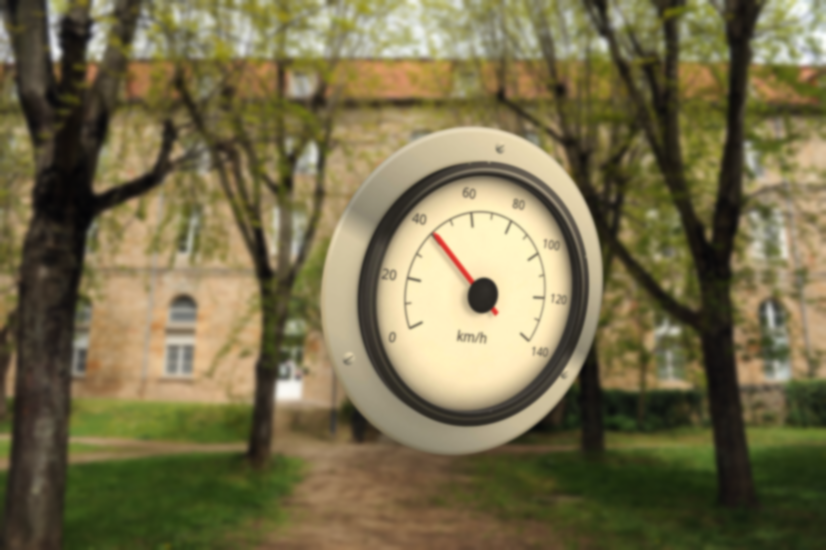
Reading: {"value": 40, "unit": "km/h"}
